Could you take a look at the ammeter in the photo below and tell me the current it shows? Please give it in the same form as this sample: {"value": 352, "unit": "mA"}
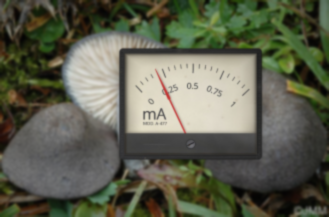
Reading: {"value": 0.2, "unit": "mA"}
